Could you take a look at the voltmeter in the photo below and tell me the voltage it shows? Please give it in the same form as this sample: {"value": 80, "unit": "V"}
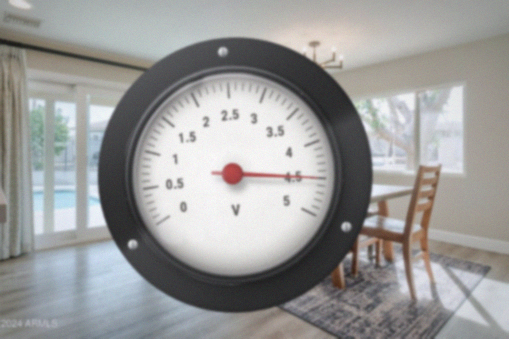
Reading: {"value": 4.5, "unit": "V"}
